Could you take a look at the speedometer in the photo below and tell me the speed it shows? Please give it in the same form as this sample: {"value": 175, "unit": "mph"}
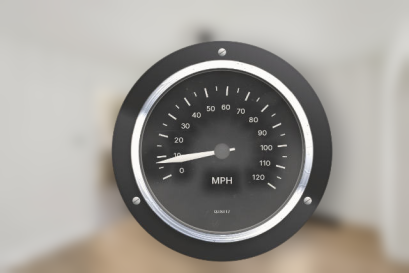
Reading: {"value": 7.5, "unit": "mph"}
